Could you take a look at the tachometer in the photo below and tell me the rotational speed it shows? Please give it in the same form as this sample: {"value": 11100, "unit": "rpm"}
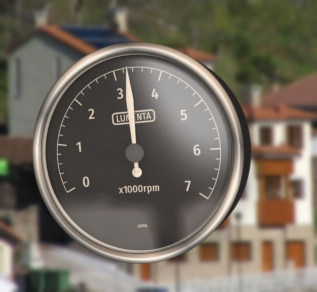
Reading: {"value": 3300, "unit": "rpm"}
